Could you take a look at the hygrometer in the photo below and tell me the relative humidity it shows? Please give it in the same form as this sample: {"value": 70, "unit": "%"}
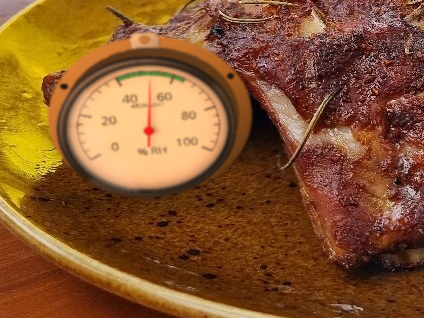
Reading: {"value": 52, "unit": "%"}
